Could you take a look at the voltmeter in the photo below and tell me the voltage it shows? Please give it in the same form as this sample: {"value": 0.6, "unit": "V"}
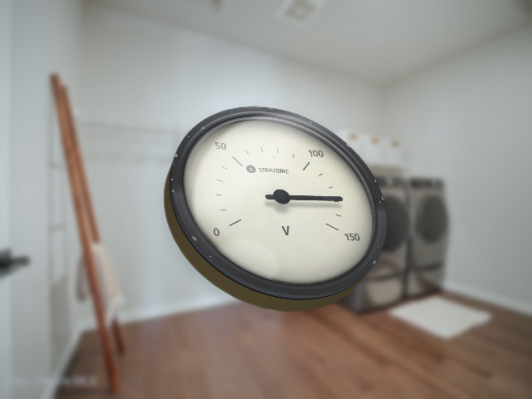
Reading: {"value": 130, "unit": "V"}
